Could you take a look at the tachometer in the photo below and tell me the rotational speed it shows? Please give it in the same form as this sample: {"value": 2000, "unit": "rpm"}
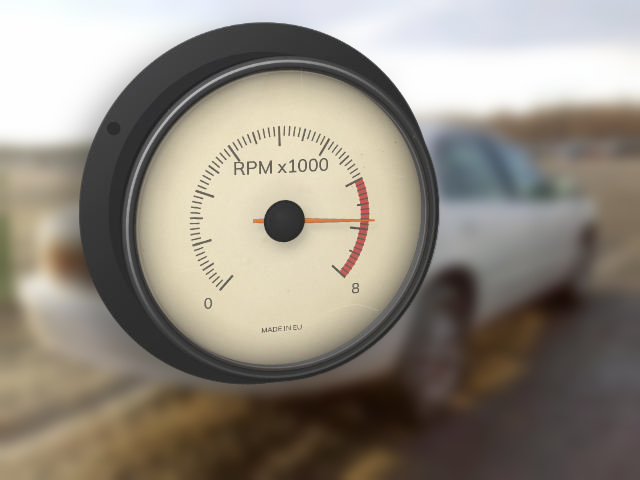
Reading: {"value": 6800, "unit": "rpm"}
